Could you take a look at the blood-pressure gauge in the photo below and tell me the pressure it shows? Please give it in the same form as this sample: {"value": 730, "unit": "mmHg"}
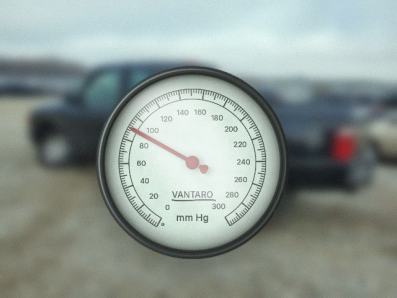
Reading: {"value": 90, "unit": "mmHg"}
